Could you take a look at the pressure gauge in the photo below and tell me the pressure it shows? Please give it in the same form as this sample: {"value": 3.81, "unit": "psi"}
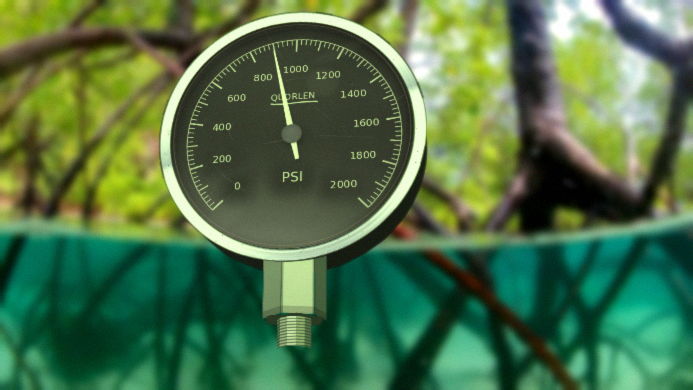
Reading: {"value": 900, "unit": "psi"}
